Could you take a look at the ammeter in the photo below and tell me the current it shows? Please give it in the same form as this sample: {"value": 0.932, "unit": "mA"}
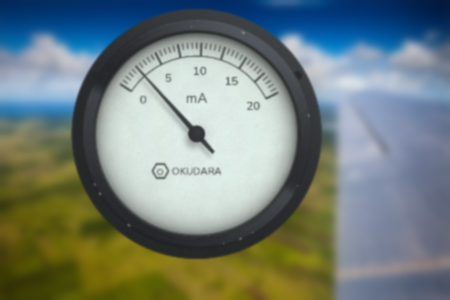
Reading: {"value": 2.5, "unit": "mA"}
